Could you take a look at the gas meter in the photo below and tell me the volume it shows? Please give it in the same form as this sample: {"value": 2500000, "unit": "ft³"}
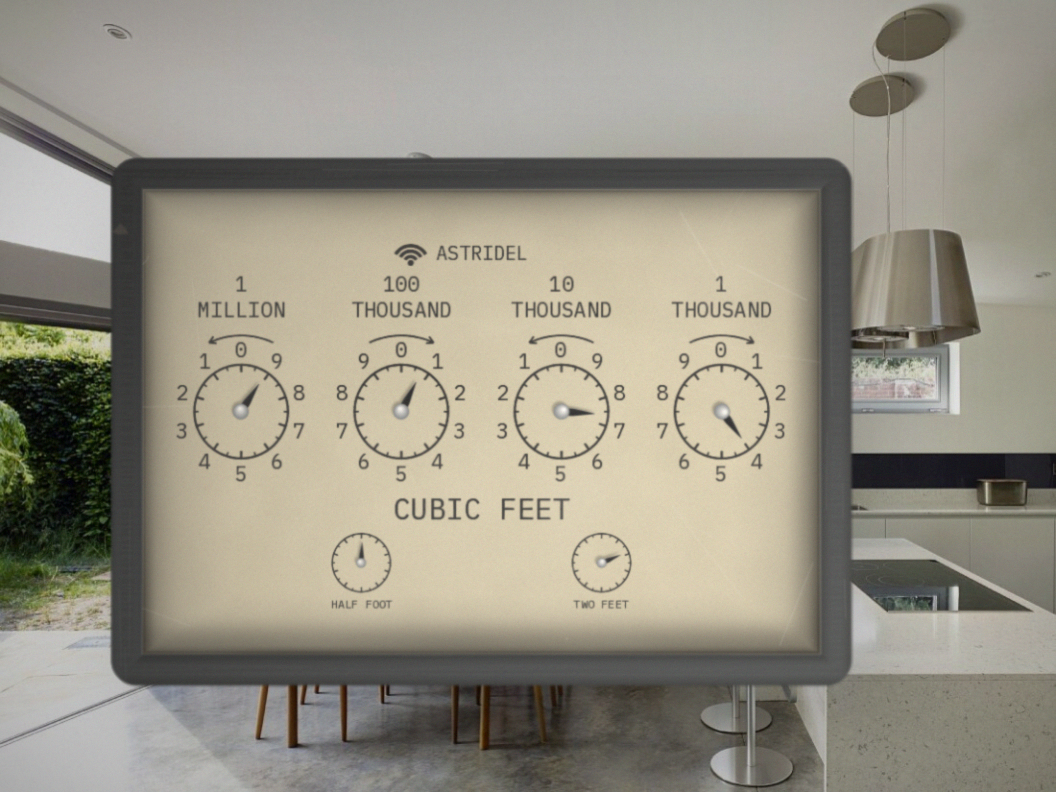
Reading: {"value": 907400, "unit": "ft³"}
